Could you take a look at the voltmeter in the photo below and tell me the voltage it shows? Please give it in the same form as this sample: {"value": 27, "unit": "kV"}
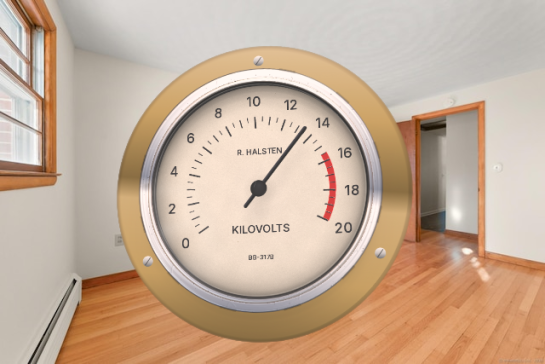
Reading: {"value": 13.5, "unit": "kV"}
